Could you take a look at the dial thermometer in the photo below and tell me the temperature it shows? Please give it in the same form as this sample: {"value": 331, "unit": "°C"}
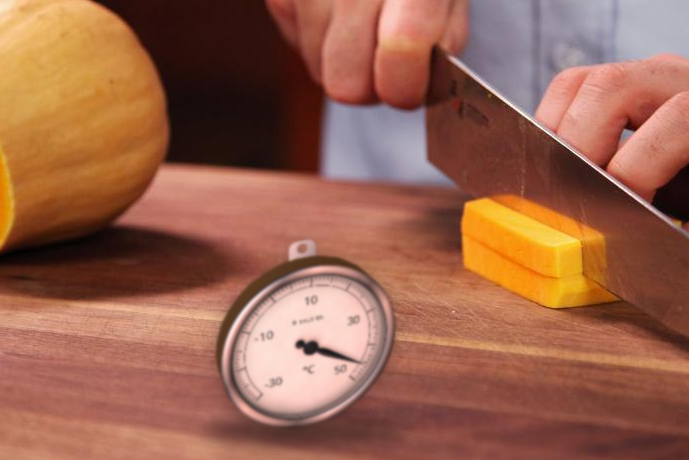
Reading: {"value": 45, "unit": "°C"}
